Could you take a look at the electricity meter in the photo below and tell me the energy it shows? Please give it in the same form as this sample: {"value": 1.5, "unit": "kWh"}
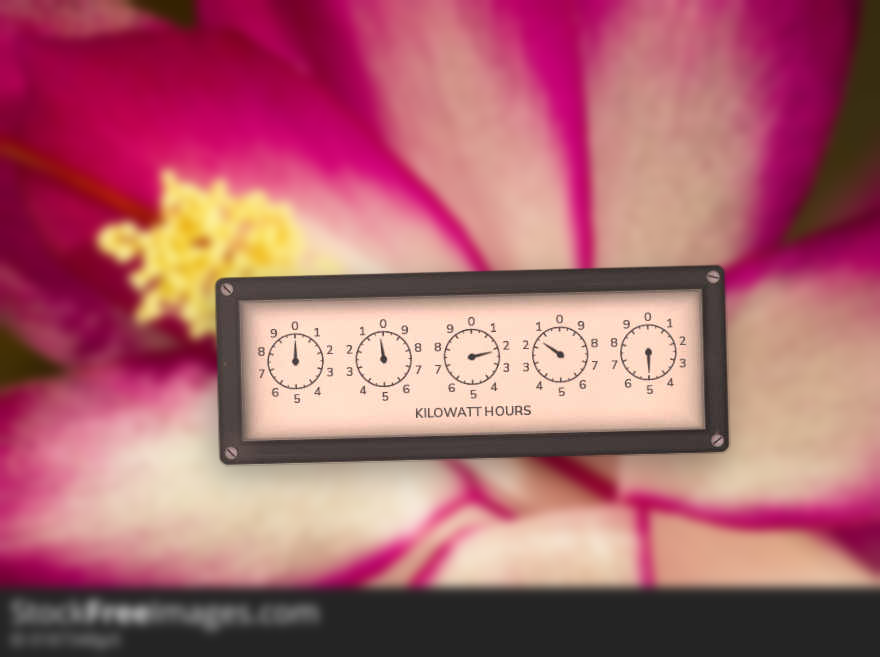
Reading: {"value": 215, "unit": "kWh"}
